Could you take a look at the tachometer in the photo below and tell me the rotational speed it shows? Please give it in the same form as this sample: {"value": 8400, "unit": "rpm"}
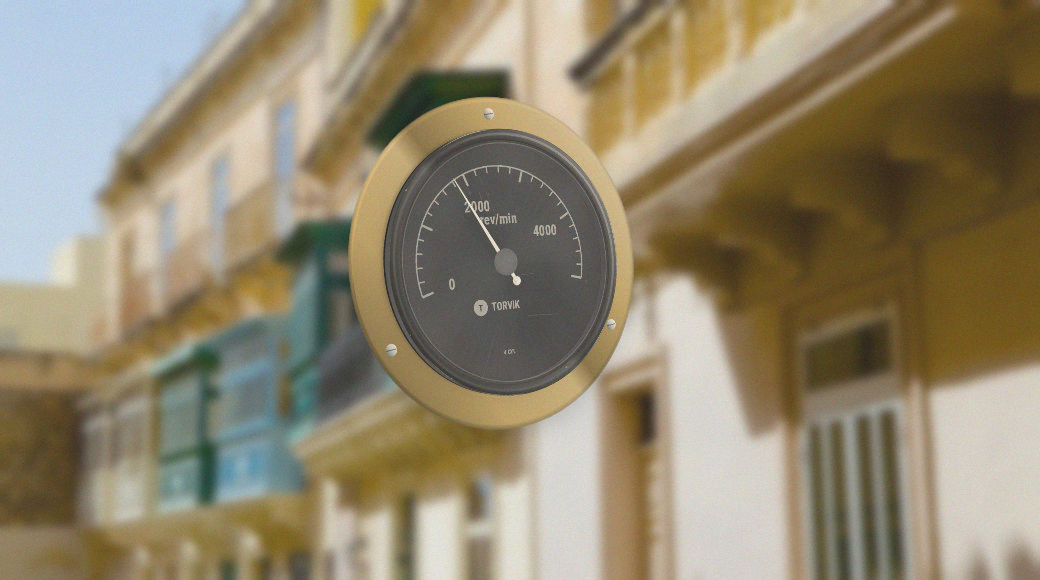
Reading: {"value": 1800, "unit": "rpm"}
